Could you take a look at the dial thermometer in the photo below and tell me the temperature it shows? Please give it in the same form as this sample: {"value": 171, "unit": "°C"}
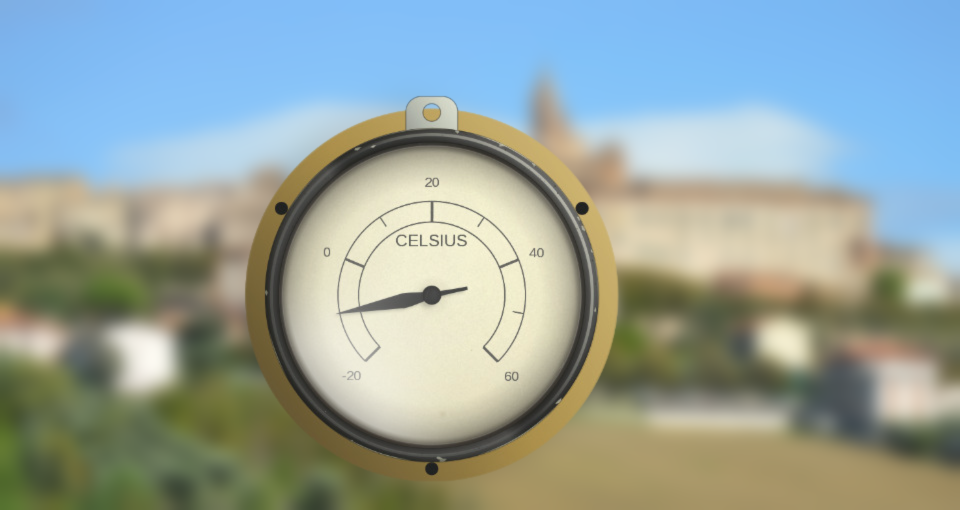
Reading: {"value": -10, "unit": "°C"}
